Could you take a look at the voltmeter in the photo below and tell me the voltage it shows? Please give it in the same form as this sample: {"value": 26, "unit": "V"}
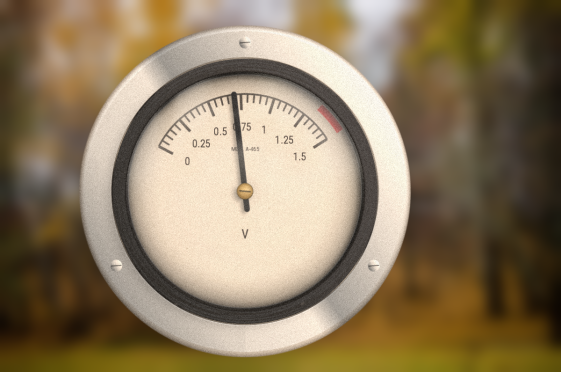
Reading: {"value": 0.7, "unit": "V"}
